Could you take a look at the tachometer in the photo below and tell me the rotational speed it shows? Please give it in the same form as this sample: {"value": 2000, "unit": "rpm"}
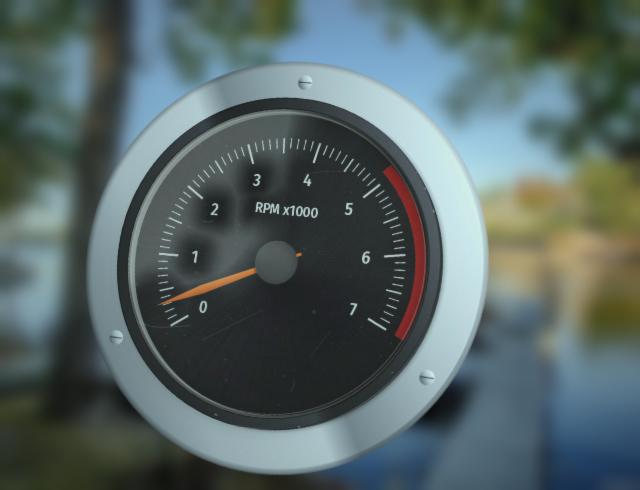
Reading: {"value": 300, "unit": "rpm"}
